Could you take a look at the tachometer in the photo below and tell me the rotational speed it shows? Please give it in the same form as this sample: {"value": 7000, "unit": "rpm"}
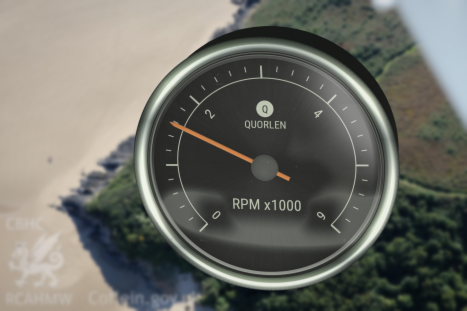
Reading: {"value": 1600, "unit": "rpm"}
